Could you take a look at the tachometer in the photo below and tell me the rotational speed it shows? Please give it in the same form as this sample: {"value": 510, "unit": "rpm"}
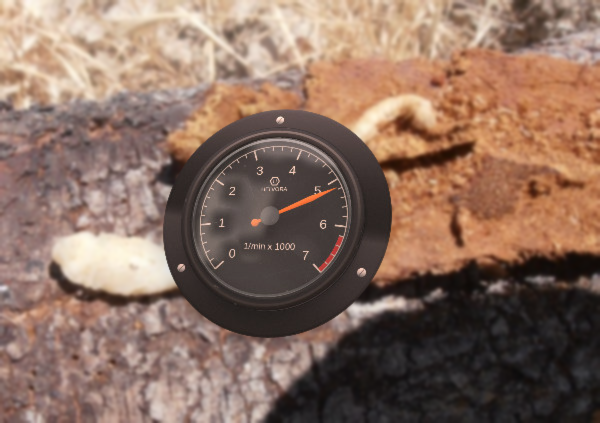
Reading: {"value": 5200, "unit": "rpm"}
